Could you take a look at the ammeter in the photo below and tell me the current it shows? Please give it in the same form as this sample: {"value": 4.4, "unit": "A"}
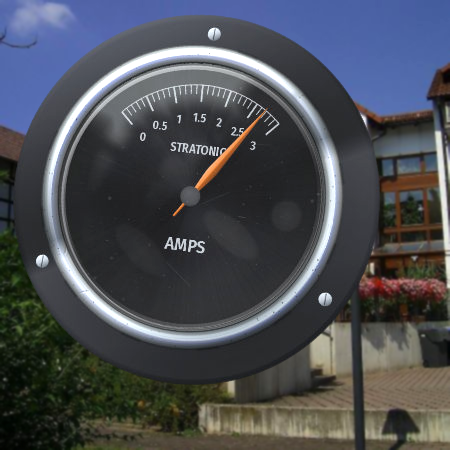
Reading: {"value": 2.7, "unit": "A"}
